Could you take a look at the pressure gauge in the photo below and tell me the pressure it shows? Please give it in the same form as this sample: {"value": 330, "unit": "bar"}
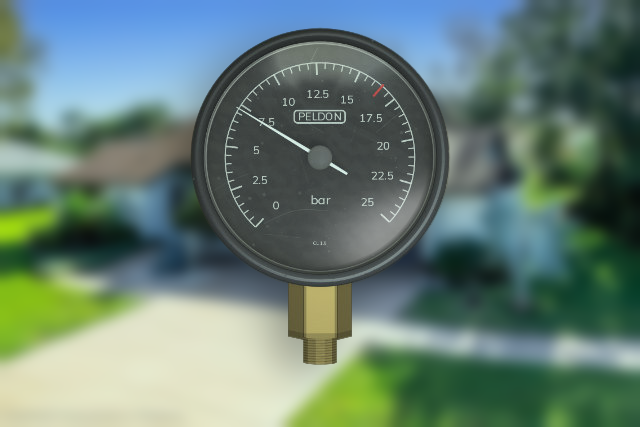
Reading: {"value": 7.25, "unit": "bar"}
